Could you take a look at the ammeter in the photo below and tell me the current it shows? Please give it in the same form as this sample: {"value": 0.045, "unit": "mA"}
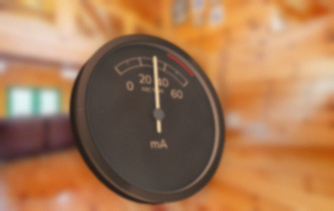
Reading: {"value": 30, "unit": "mA"}
